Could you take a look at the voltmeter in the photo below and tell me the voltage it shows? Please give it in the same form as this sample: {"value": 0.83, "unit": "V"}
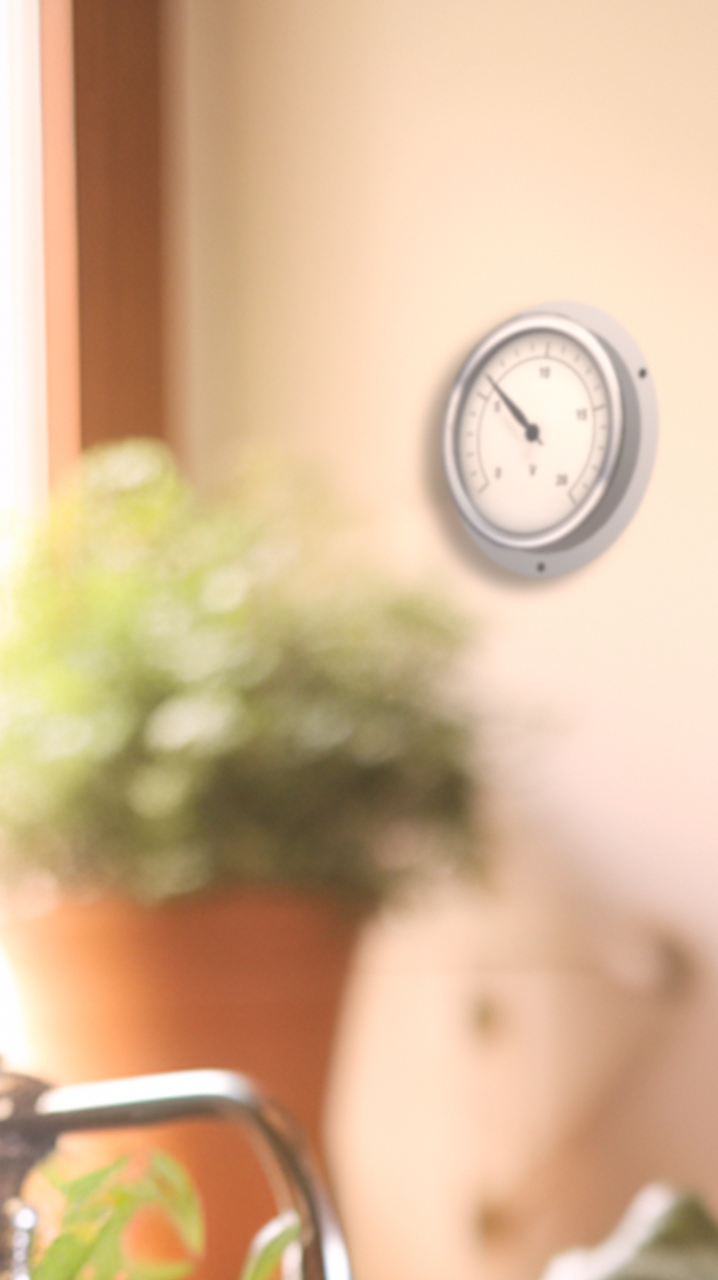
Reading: {"value": 6, "unit": "V"}
